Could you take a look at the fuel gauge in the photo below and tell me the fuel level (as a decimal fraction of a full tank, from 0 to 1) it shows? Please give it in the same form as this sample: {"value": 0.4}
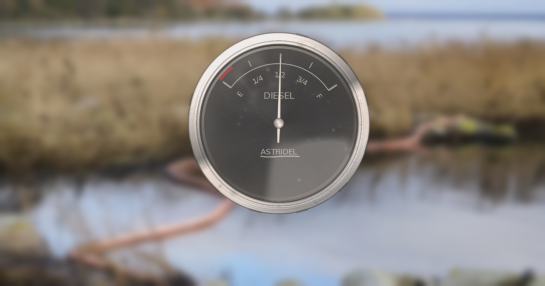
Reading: {"value": 0.5}
